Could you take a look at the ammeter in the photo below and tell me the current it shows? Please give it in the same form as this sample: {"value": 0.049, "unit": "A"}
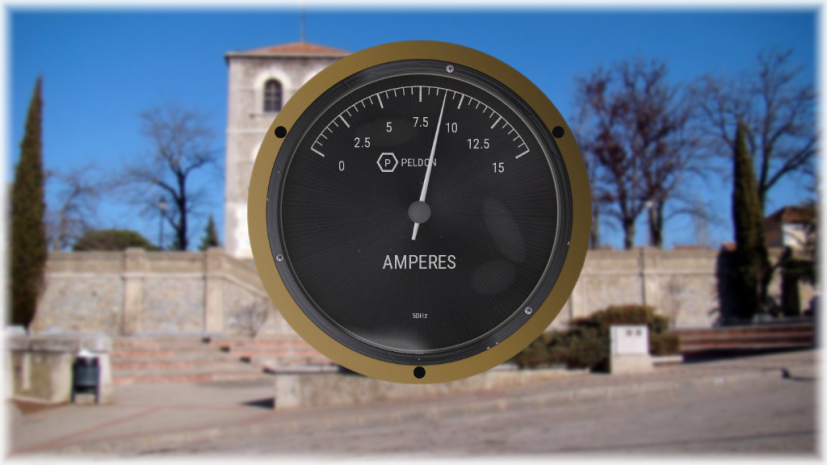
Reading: {"value": 9, "unit": "A"}
